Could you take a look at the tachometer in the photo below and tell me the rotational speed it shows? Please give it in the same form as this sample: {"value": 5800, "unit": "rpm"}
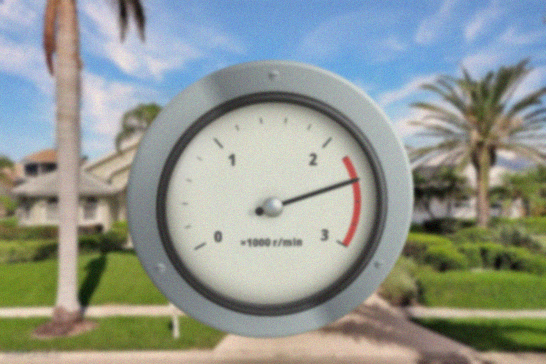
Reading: {"value": 2400, "unit": "rpm"}
